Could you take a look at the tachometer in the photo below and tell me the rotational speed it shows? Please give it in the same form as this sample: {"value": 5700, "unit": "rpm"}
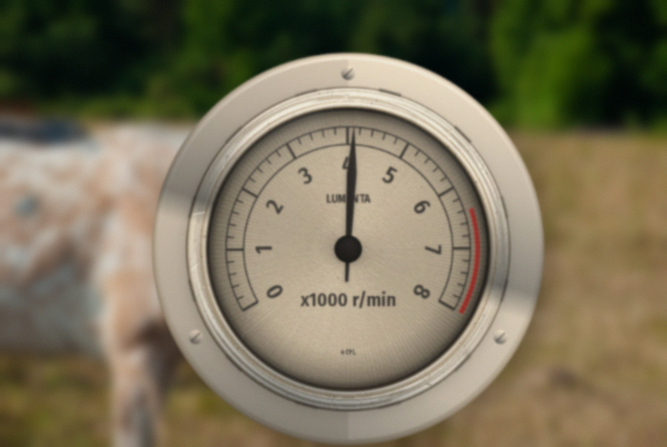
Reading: {"value": 4100, "unit": "rpm"}
